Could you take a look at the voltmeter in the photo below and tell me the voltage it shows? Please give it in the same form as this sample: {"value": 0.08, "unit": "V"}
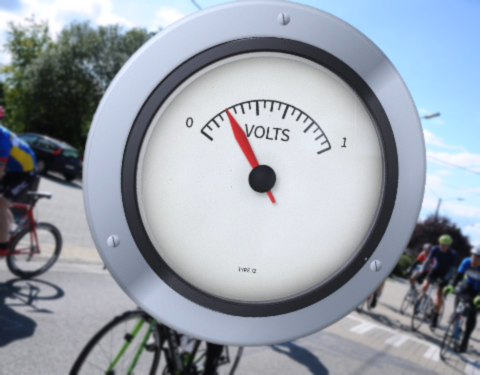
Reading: {"value": 0.2, "unit": "V"}
